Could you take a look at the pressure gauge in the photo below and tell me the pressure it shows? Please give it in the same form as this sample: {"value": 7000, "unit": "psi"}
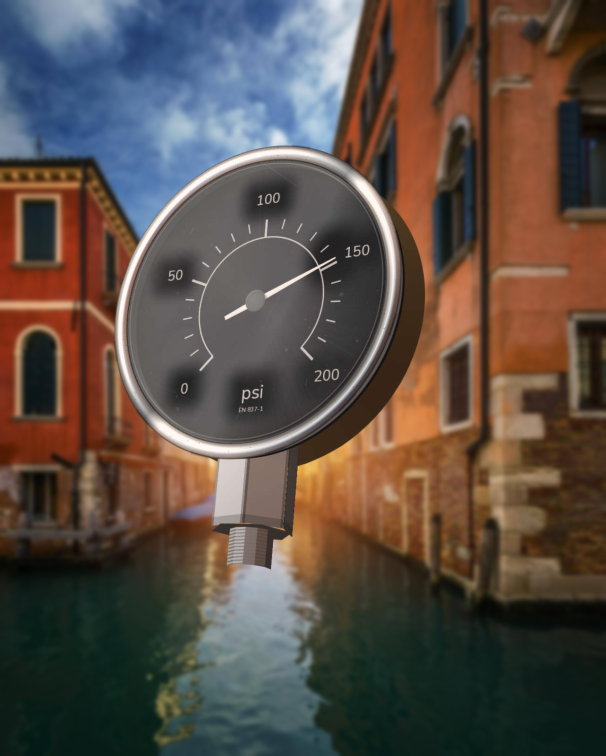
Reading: {"value": 150, "unit": "psi"}
